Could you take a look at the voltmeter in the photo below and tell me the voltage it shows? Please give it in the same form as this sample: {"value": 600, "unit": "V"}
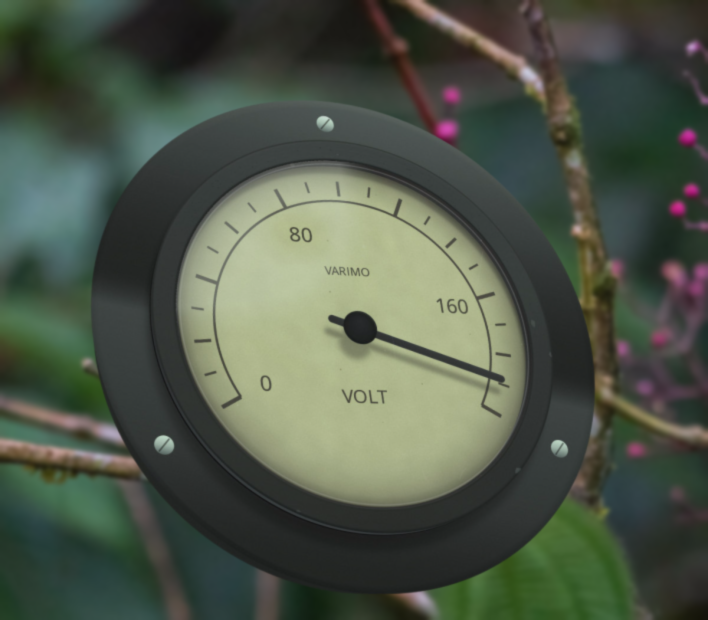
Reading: {"value": 190, "unit": "V"}
